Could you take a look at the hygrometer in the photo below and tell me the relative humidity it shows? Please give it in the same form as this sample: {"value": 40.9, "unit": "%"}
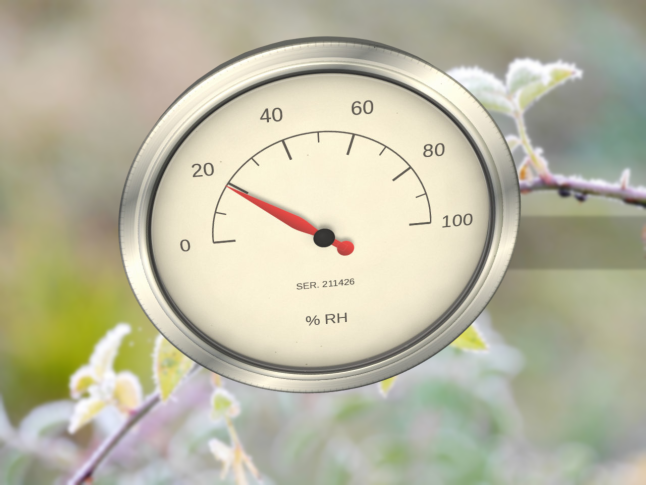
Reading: {"value": 20, "unit": "%"}
